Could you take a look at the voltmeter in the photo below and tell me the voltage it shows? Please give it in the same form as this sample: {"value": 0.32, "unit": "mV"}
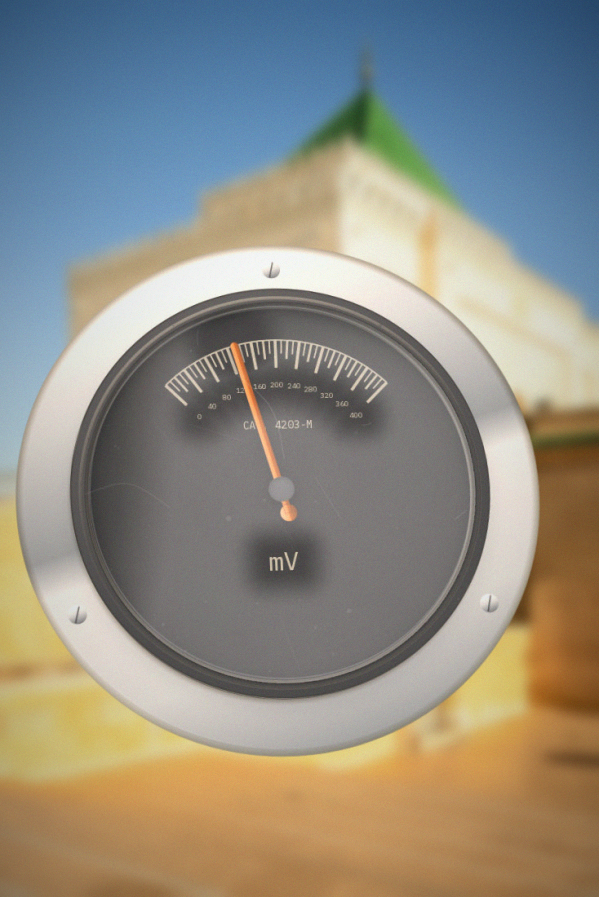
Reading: {"value": 130, "unit": "mV"}
